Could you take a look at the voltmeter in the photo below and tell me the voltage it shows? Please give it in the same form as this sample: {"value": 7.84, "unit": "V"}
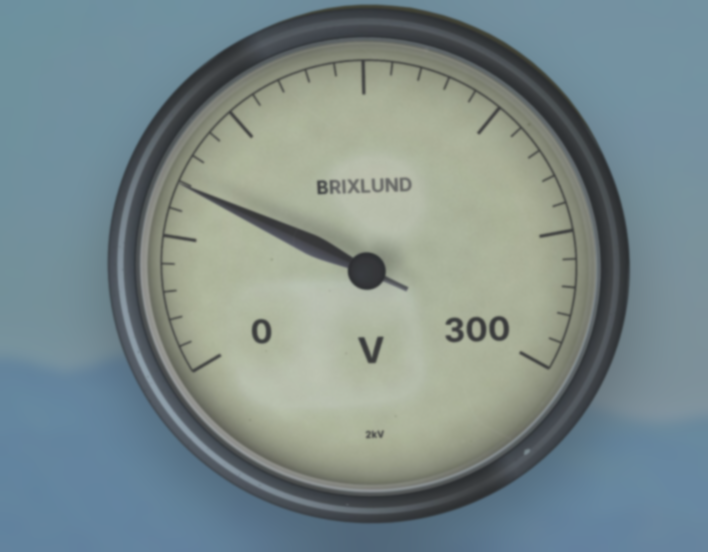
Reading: {"value": 70, "unit": "V"}
